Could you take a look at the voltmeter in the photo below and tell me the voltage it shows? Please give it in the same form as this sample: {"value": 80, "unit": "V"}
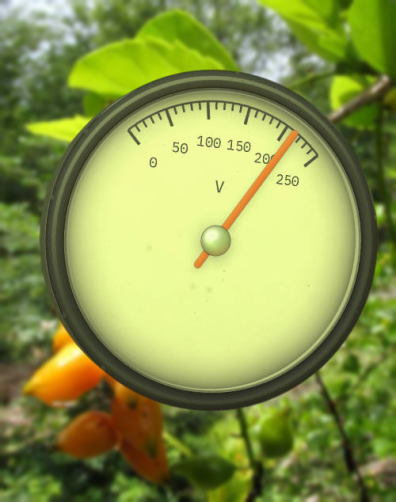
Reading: {"value": 210, "unit": "V"}
